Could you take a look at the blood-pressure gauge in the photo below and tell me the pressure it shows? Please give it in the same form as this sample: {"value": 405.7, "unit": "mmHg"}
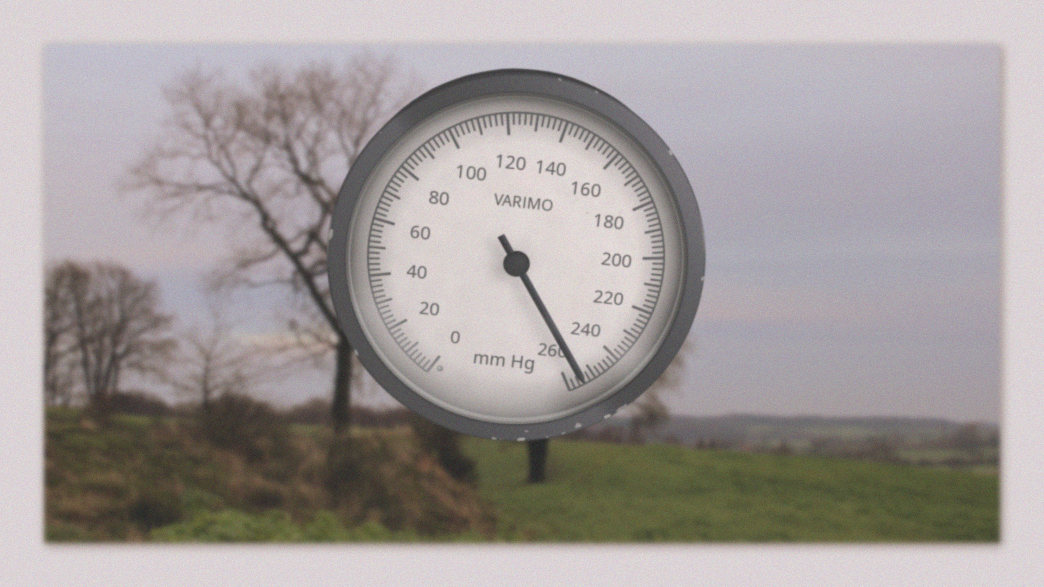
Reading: {"value": 254, "unit": "mmHg"}
